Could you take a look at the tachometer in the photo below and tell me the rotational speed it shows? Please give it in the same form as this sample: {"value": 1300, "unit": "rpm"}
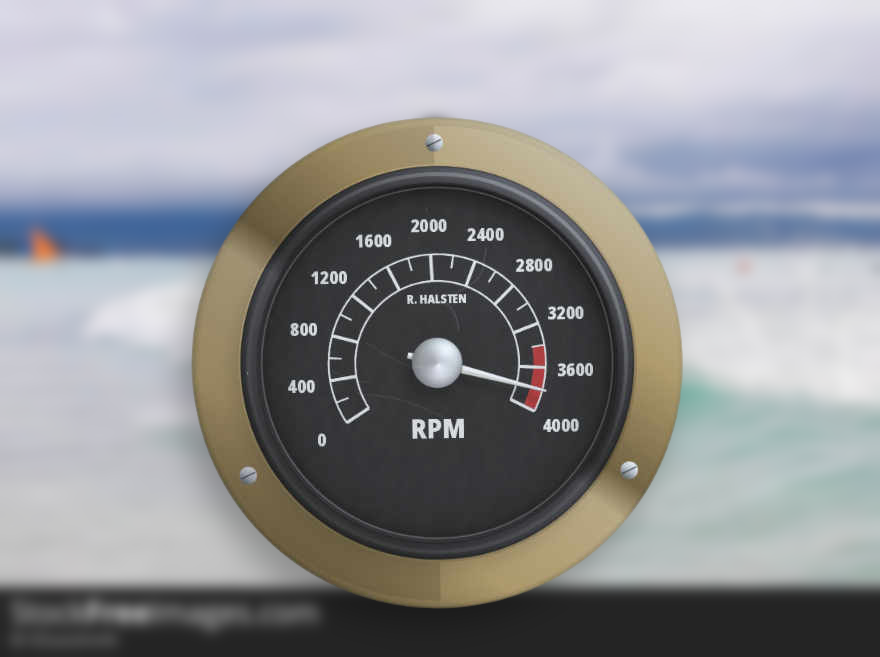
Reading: {"value": 3800, "unit": "rpm"}
